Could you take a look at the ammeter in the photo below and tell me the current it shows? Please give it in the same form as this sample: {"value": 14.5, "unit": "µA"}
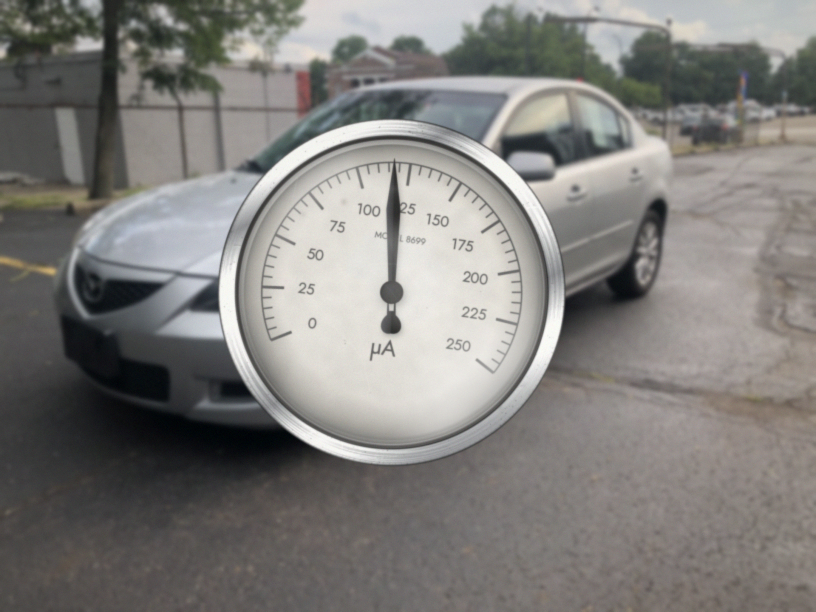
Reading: {"value": 117.5, "unit": "µA"}
